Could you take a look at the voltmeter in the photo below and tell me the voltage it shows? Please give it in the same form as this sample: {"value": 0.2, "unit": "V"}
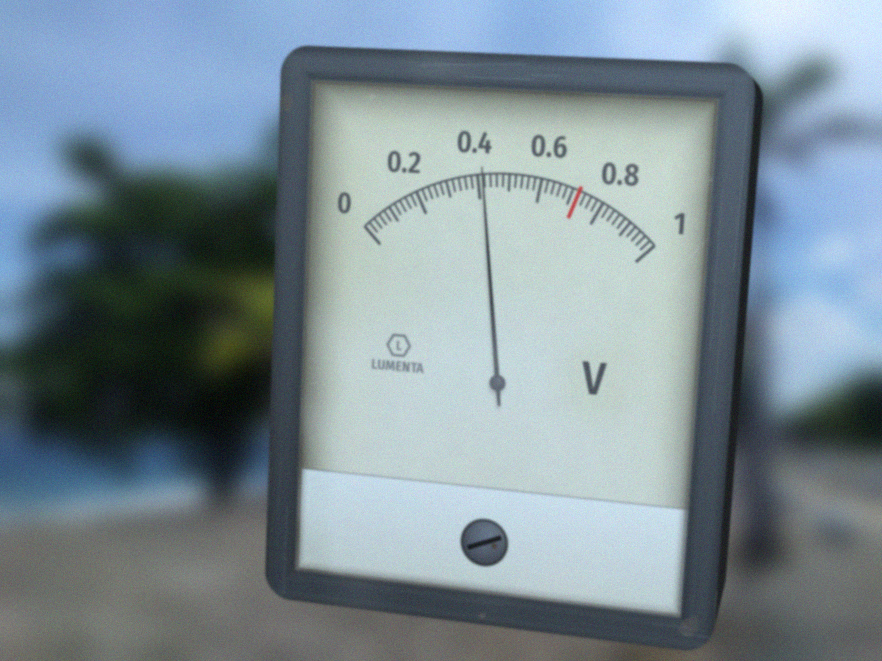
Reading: {"value": 0.42, "unit": "V"}
